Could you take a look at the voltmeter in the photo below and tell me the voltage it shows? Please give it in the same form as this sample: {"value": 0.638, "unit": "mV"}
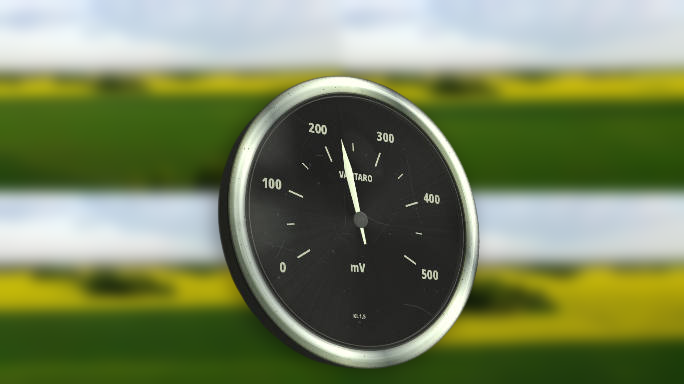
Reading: {"value": 225, "unit": "mV"}
